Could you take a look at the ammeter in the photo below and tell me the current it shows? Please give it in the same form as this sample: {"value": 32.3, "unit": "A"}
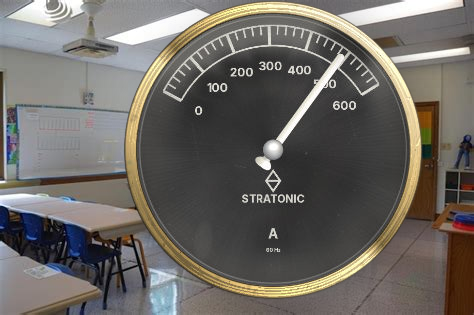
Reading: {"value": 490, "unit": "A"}
